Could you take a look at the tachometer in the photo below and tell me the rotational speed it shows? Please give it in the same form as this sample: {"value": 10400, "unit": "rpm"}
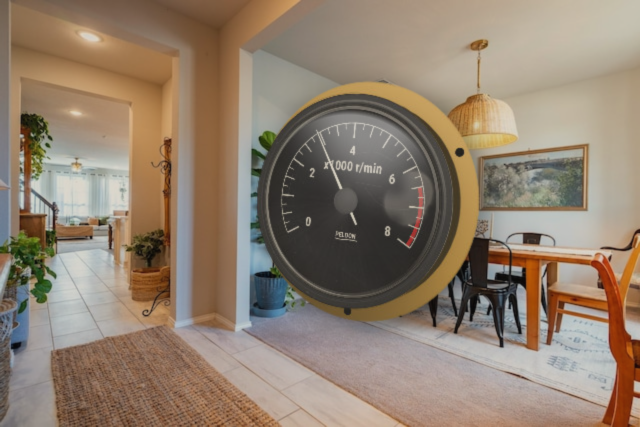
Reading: {"value": 3000, "unit": "rpm"}
